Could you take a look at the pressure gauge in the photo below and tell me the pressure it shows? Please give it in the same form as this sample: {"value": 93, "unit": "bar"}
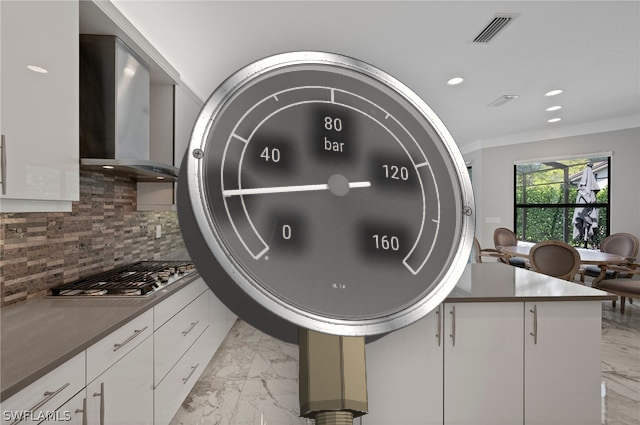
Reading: {"value": 20, "unit": "bar"}
